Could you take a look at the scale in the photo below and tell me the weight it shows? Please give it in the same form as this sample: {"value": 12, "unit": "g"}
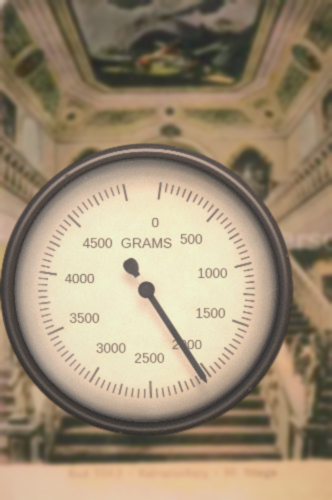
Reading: {"value": 2050, "unit": "g"}
